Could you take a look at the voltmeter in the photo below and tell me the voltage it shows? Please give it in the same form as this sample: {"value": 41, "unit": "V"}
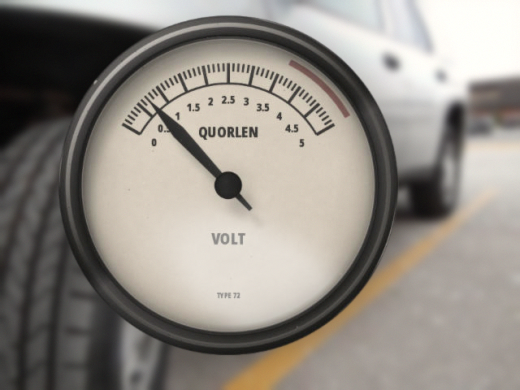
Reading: {"value": 0.7, "unit": "V"}
